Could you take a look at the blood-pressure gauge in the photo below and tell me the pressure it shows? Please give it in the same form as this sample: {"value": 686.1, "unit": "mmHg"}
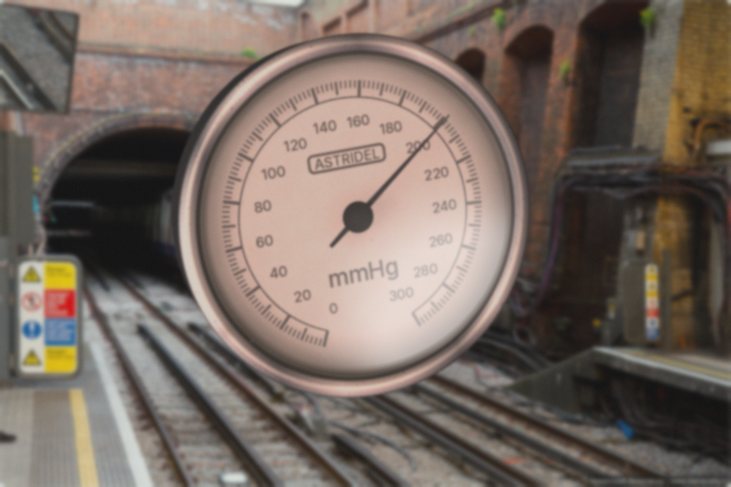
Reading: {"value": 200, "unit": "mmHg"}
